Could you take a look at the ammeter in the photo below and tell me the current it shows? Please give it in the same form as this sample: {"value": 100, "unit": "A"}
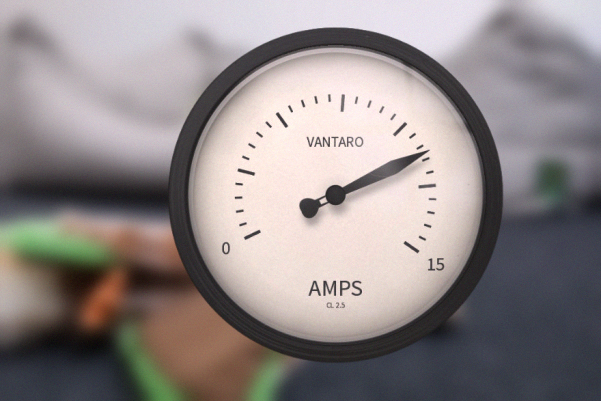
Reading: {"value": 11.25, "unit": "A"}
